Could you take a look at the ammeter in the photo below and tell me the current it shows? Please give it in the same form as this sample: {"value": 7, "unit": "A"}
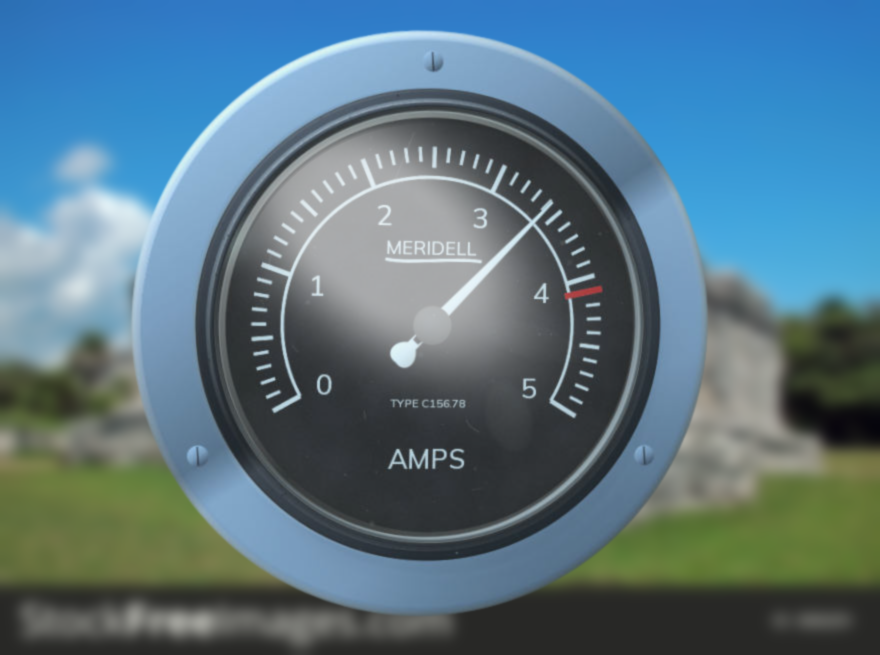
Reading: {"value": 3.4, "unit": "A"}
